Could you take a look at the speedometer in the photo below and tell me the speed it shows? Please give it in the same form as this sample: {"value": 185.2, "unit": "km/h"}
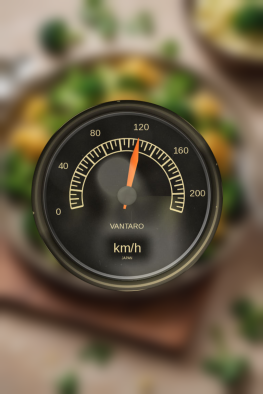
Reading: {"value": 120, "unit": "km/h"}
